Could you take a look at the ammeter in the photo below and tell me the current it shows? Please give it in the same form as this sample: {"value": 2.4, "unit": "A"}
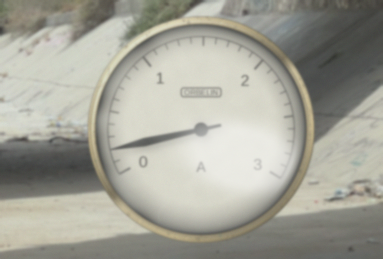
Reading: {"value": 0.2, "unit": "A"}
